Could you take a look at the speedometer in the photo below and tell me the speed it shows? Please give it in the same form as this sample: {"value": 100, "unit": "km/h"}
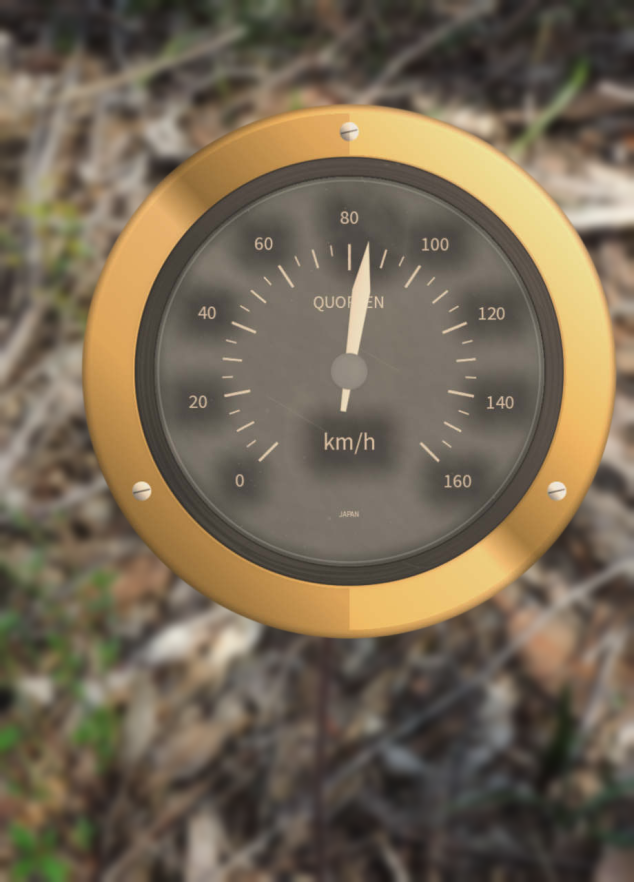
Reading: {"value": 85, "unit": "km/h"}
